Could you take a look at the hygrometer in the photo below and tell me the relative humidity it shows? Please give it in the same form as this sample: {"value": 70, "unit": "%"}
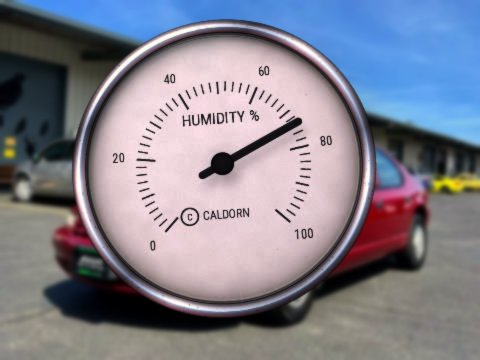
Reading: {"value": 74, "unit": "%"}
